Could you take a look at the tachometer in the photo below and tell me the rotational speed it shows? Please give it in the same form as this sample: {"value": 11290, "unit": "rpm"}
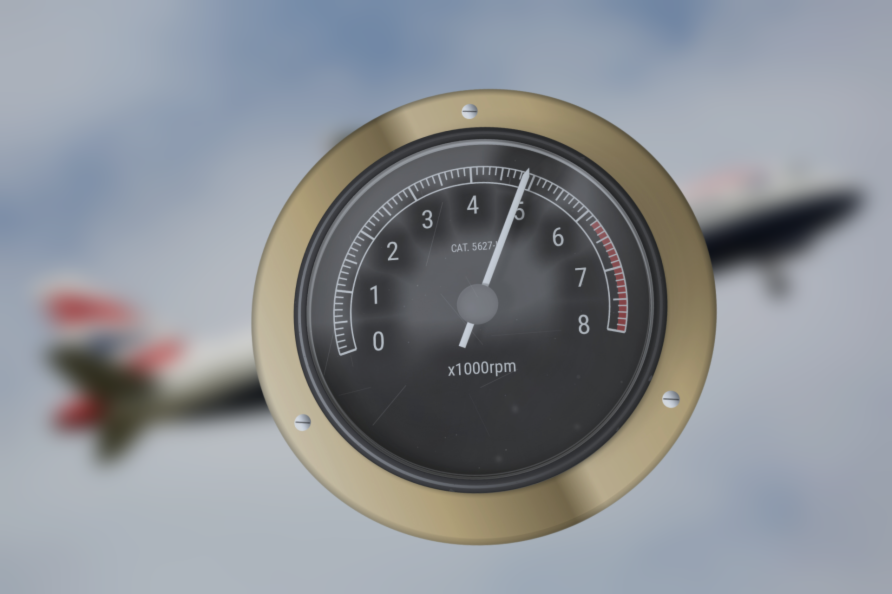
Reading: {"value": 4900, "unit": "rpm"}
